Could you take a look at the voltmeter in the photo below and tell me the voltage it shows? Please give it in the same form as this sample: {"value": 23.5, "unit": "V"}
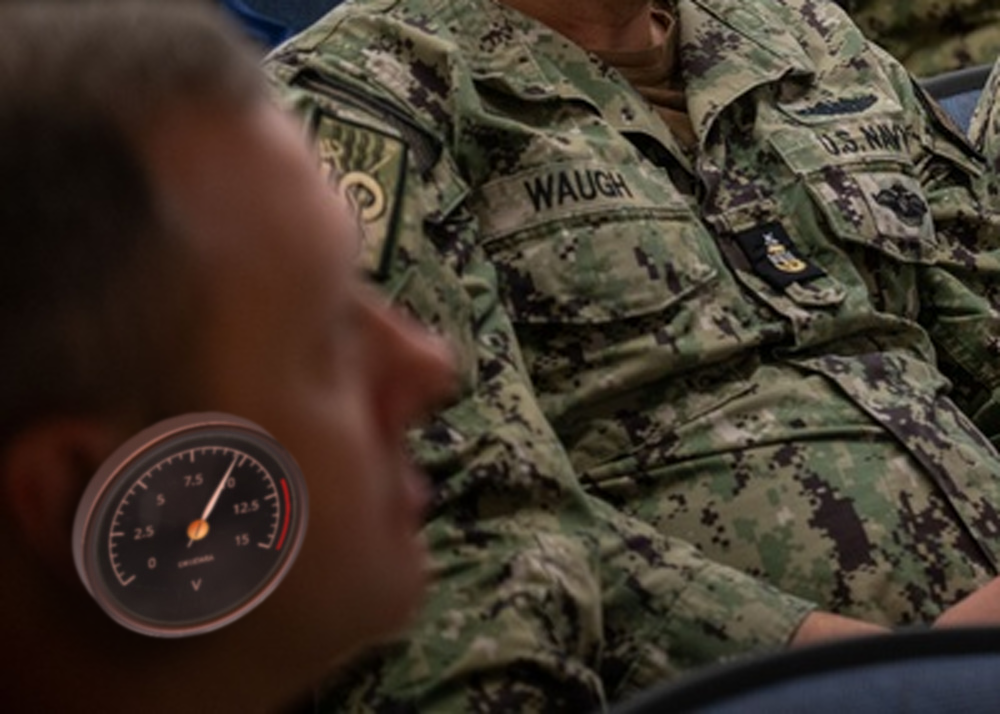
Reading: {"value": 9.5, "unit": "V"}
